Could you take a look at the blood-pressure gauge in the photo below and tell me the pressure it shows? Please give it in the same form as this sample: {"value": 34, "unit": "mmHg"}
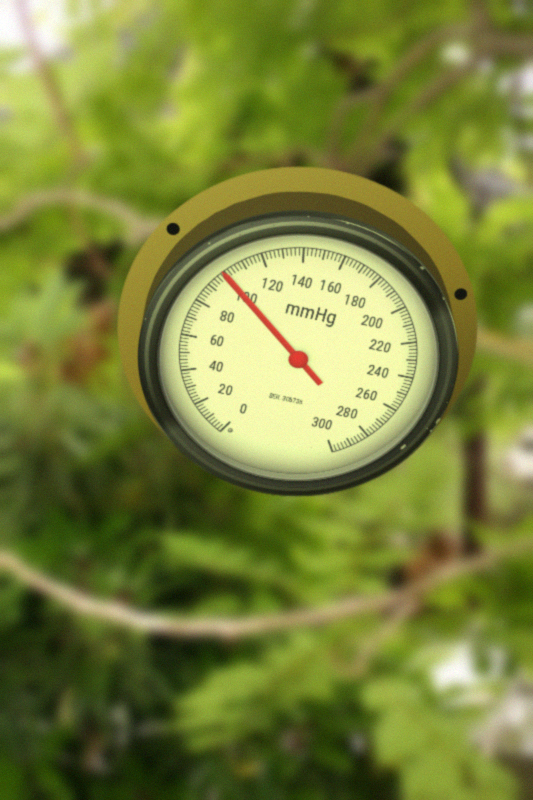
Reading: {"value": 100, "unit": "mmHg"}
